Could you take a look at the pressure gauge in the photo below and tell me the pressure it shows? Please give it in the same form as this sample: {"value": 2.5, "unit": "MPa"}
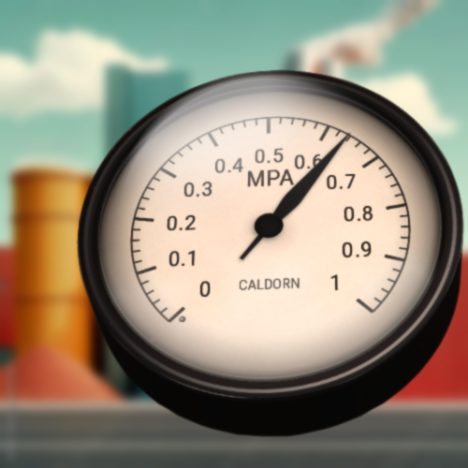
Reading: {"value": 0.64, "unit": "MPa"}
